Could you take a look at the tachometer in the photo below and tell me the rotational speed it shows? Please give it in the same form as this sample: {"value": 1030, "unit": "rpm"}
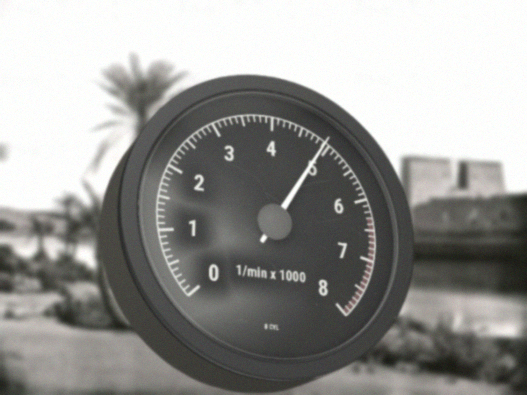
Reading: {"value": 4900, "unit": "rpm"}
